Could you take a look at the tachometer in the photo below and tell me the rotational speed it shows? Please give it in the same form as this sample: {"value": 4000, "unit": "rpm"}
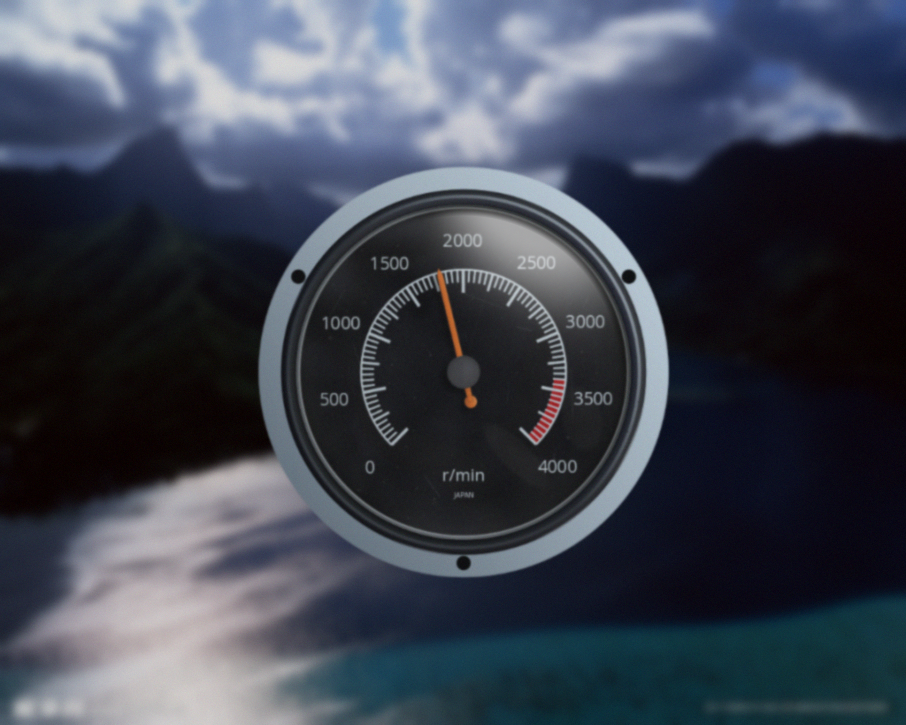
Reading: {"value": 1800, "unit": "rpm"}
